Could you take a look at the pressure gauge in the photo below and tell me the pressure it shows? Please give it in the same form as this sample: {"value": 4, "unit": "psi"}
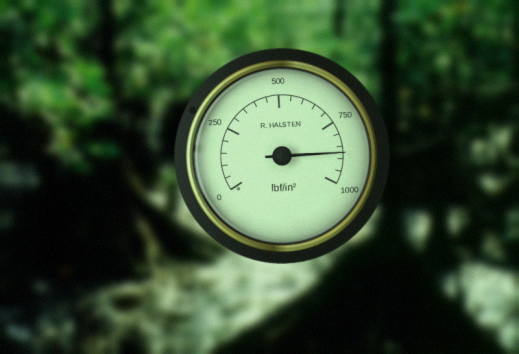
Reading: {"value": 875, "unit": "psi"}
